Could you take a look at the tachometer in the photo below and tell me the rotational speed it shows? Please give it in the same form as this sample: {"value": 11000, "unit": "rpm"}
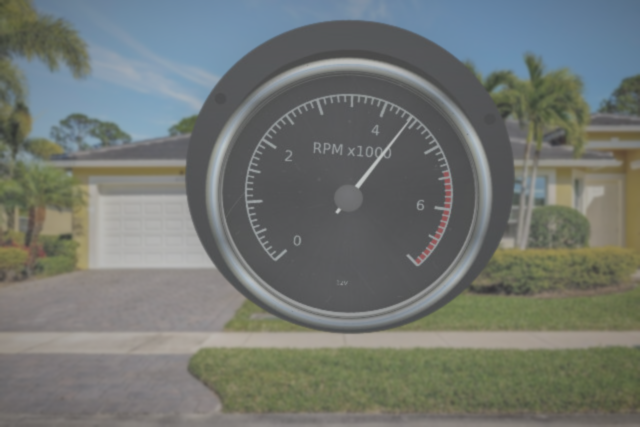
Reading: {"value": 4400, "unit": "rpm"}
